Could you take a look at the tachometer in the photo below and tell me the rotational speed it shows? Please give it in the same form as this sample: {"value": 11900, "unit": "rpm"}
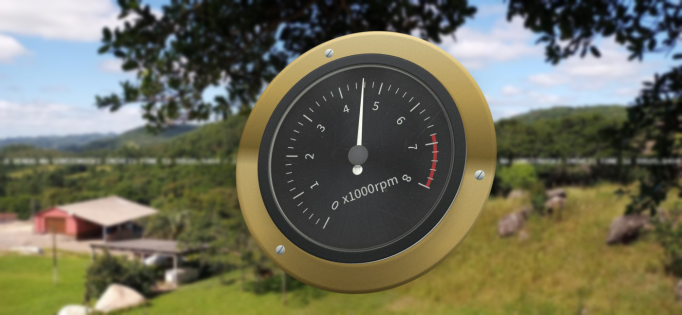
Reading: {"value": 4600, "unit": "rpm"}
